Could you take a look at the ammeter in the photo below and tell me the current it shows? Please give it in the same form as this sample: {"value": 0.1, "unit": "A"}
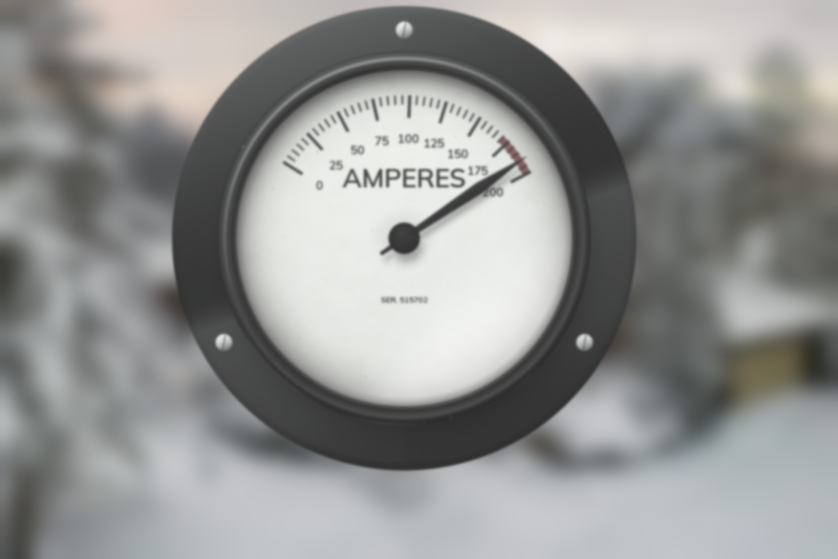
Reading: {"value": 190, "unit": "A"}
